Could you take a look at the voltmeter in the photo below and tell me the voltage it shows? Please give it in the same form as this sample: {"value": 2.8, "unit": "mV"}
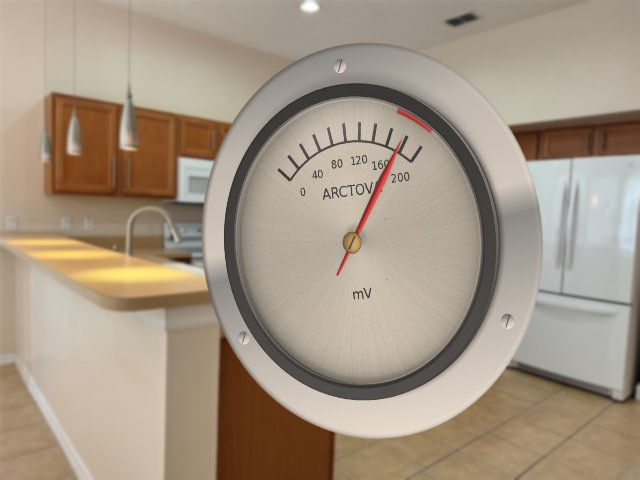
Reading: {"value": 180, "unit": "mV"}
